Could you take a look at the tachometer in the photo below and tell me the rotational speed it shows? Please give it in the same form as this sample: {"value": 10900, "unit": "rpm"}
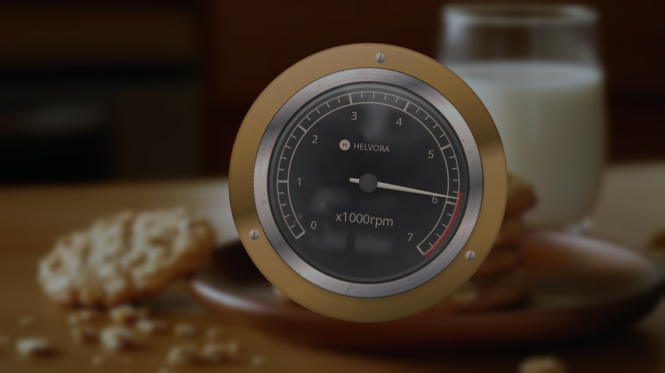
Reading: {"value": 5900, "unit": "rpm"}
